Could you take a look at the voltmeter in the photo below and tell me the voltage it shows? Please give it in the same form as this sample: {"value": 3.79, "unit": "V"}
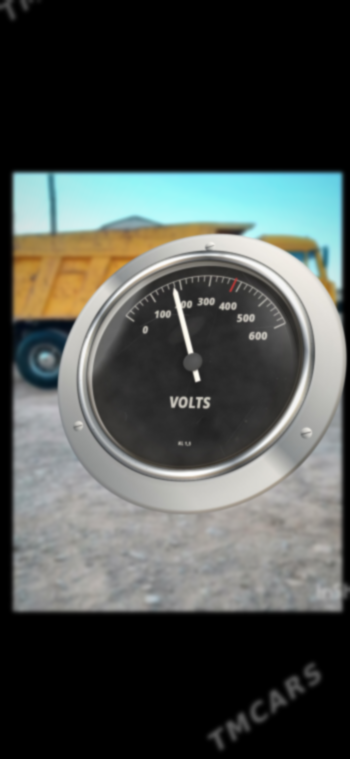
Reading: {"value": 180, "unit": "V"}
